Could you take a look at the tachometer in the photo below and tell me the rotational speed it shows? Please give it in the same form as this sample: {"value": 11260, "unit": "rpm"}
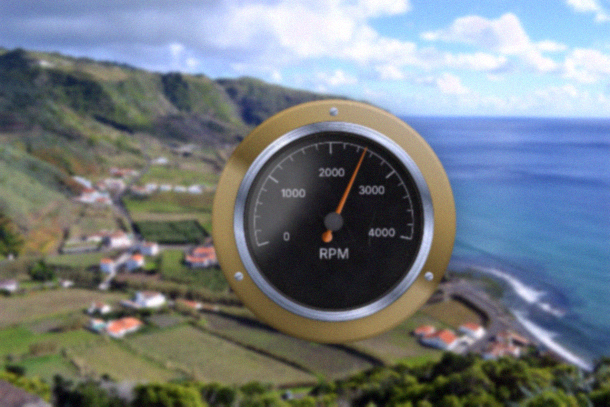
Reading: {"value": 2500, "unit": "rpm"}
